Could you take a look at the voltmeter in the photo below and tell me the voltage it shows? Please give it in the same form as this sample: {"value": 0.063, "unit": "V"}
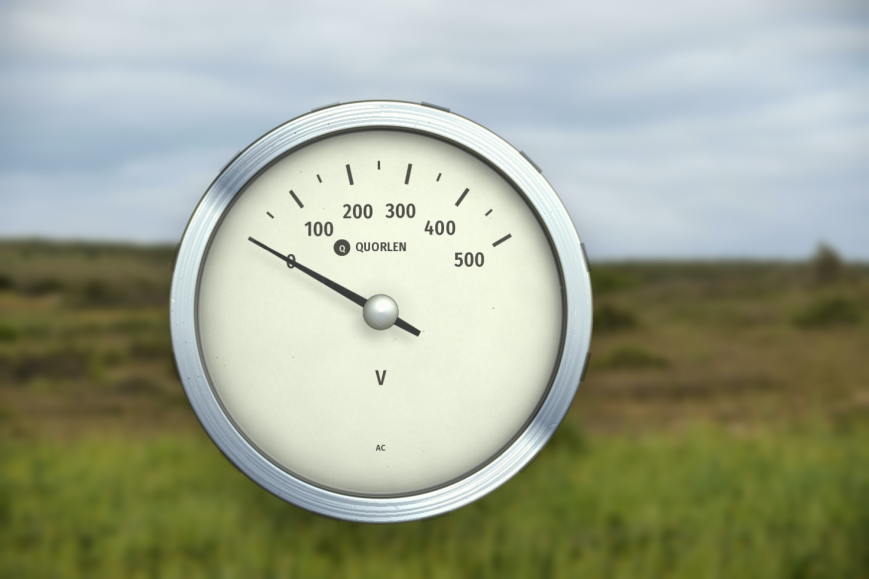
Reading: {"value": 0, "unit": "V"}
